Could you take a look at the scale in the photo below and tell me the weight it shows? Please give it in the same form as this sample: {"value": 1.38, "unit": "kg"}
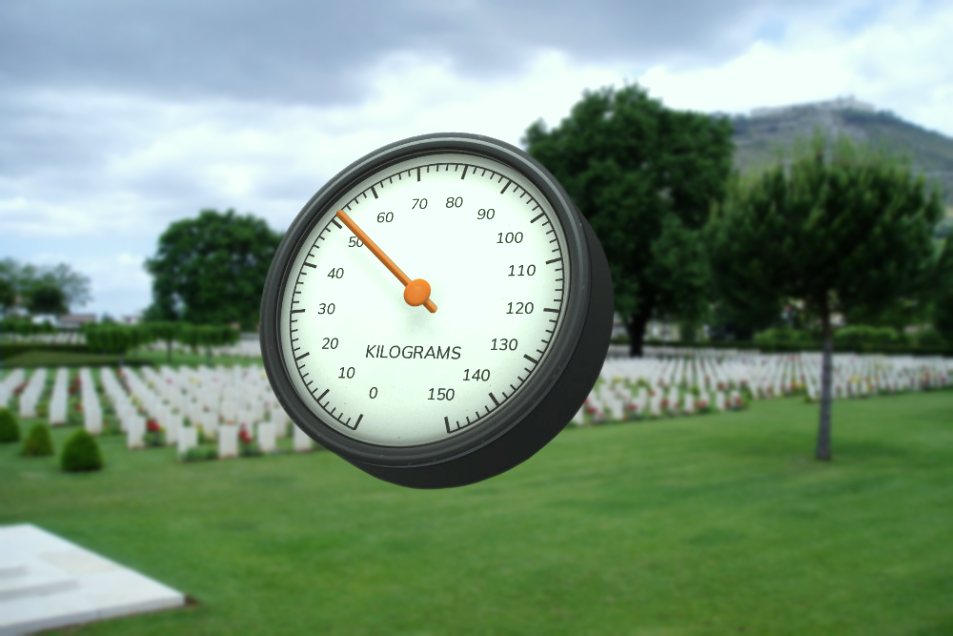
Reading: {"value": 52, "unit": "kg"}
